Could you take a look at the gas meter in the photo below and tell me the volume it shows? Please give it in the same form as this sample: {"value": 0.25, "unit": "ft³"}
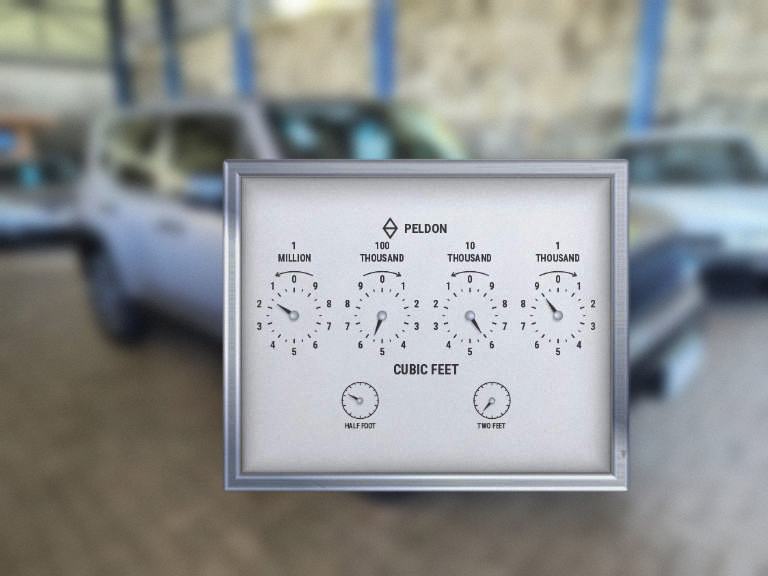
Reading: {"value": 155900, "unit": "ft³"}
